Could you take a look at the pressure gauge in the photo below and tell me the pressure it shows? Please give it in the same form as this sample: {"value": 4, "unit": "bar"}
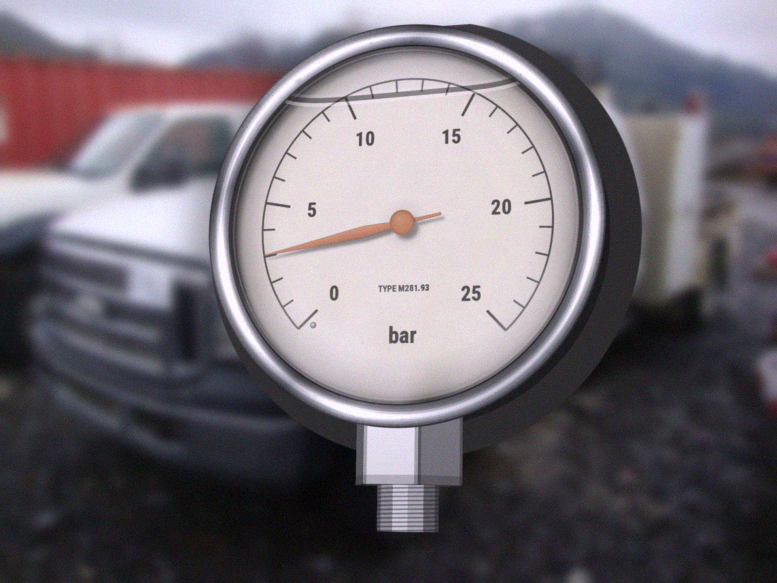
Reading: {"value": 3, "unit": "bar"}
